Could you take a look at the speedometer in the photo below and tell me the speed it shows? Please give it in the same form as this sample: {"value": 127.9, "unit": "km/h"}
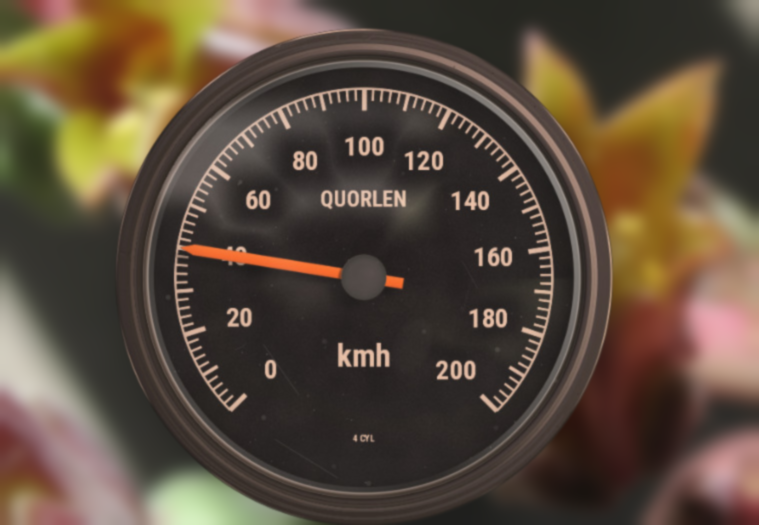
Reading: {"value": 40, "unit": "km/h"}
